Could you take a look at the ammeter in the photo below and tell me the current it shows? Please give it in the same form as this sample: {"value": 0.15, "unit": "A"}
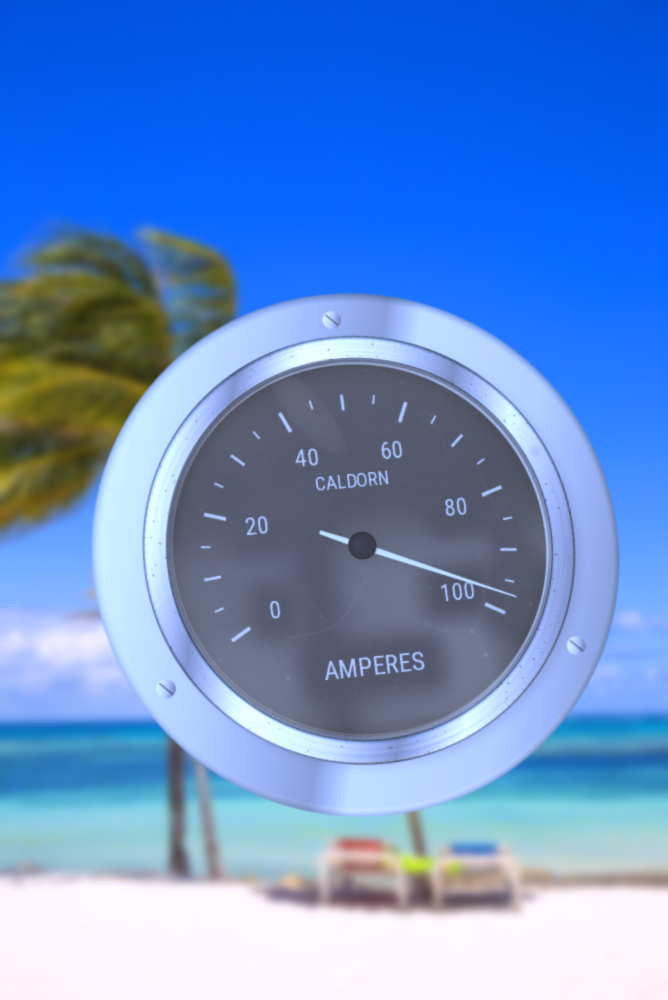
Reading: {"value": 97.5, "unit": "A"}
